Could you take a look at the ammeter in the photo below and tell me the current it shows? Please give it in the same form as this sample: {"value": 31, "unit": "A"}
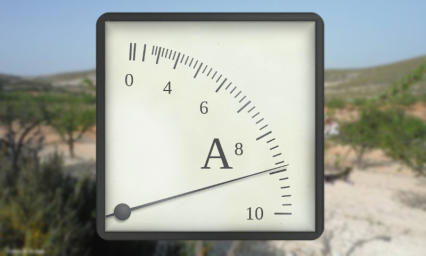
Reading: {"value": 8.9, "unit": "A"}
